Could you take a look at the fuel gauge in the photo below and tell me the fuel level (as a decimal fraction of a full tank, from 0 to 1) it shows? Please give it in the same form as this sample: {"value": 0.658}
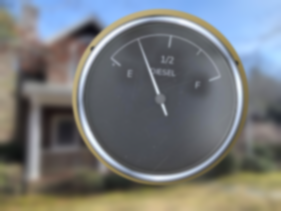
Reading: {"value": 0.25}
